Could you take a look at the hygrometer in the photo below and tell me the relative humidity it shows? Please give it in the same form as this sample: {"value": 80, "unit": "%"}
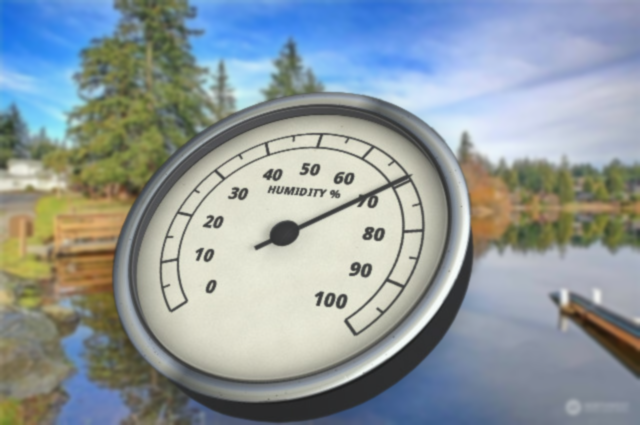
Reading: {"value": 70, "unit": "%"}
